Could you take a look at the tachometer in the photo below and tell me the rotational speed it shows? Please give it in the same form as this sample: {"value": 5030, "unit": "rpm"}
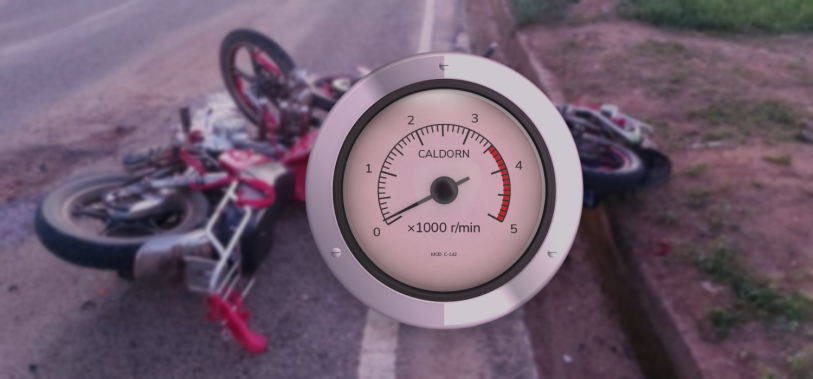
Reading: {"value": 100, "unit": "rpm"}
